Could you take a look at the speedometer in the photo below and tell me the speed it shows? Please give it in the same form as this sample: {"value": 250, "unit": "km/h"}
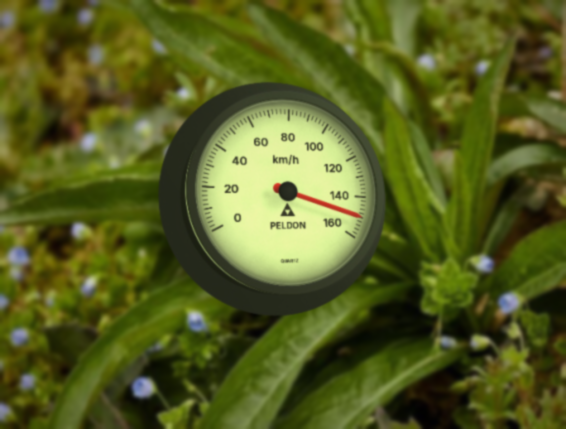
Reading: {"value": 150, "unit": "km/h"}
